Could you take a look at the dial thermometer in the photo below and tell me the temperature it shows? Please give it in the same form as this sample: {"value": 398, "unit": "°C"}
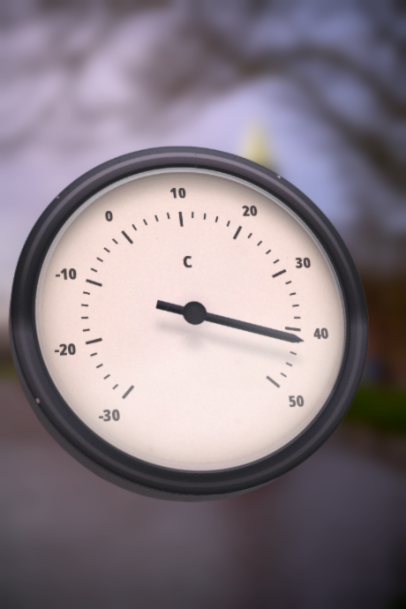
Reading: {"value": 42, "unit": "°C"}
